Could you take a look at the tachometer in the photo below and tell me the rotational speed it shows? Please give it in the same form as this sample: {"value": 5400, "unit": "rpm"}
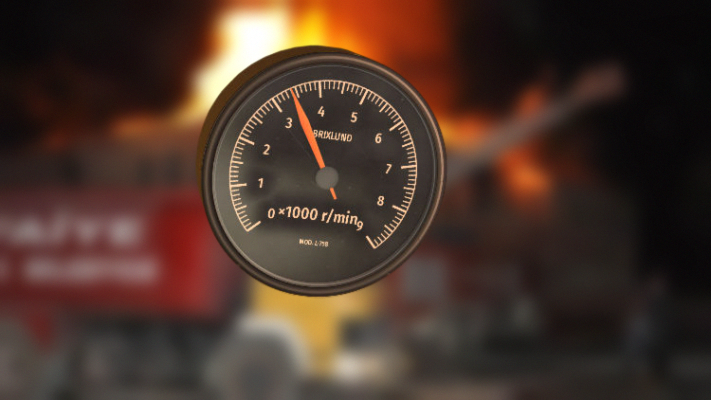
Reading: {"value": 3400, "unit": "rpm"}
